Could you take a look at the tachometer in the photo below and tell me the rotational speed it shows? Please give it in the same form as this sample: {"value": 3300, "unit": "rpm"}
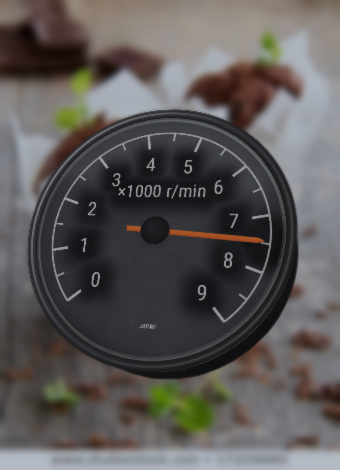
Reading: {"value": 7500, "unit": "rpm"}
